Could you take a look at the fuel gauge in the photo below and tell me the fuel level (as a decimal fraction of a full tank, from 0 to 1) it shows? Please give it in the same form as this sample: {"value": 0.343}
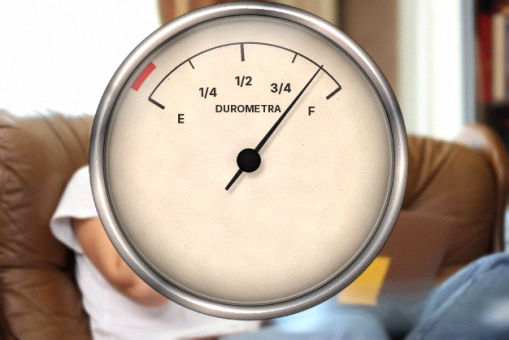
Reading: {"value": 0.875}
